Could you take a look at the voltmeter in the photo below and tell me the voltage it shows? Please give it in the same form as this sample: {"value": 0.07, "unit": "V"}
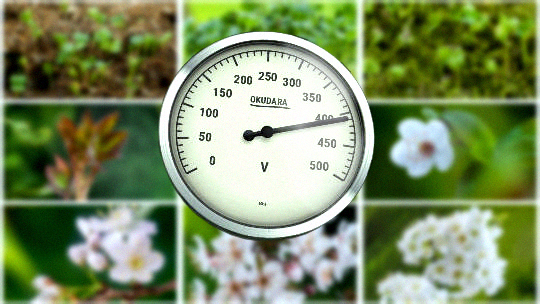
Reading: {"value": 410, "unit": "V"}
